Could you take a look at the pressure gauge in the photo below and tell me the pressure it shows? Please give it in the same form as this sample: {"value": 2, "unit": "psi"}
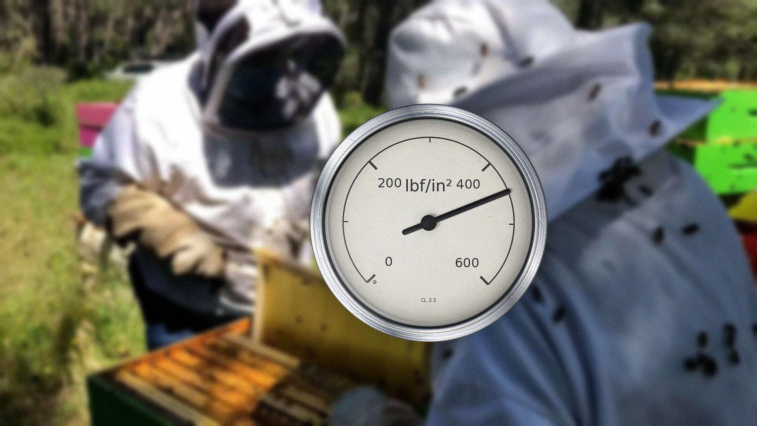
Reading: {"value": 450, "unit": "psi"}
